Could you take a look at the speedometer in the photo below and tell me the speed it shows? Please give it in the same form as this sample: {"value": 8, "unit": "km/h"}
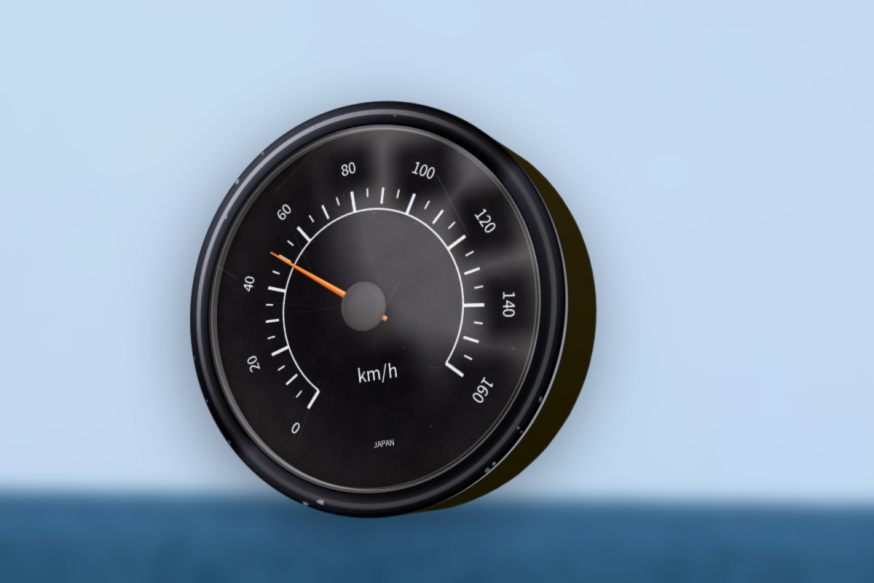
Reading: {"value": 50, "unit": "km/h"}
